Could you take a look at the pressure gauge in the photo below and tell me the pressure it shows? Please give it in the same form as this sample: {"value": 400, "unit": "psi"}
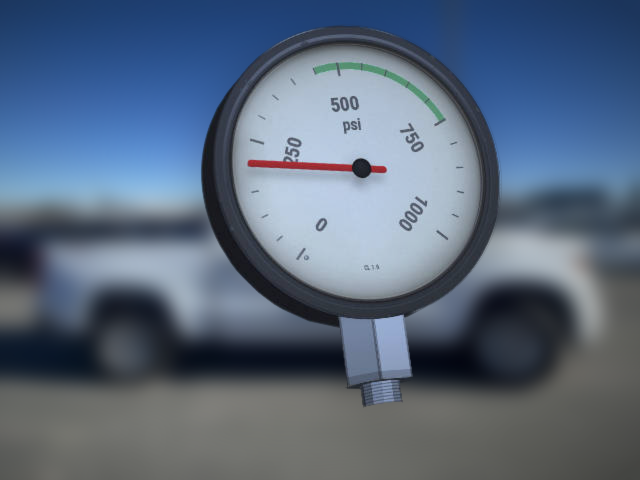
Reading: {"value": 200, "unit": "psi"}
